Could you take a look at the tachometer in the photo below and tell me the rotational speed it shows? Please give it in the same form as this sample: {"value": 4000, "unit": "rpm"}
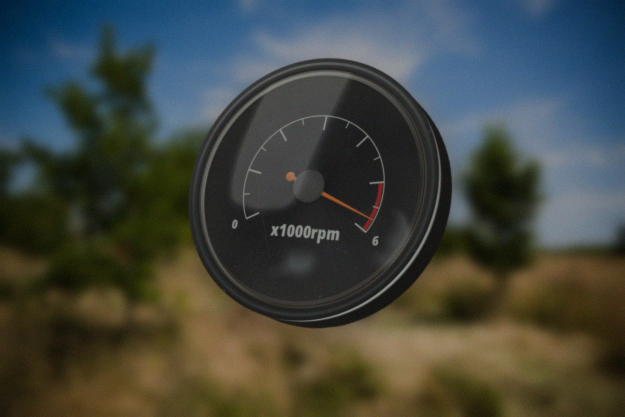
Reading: {"value": 5750, "unit": "rpm"}
